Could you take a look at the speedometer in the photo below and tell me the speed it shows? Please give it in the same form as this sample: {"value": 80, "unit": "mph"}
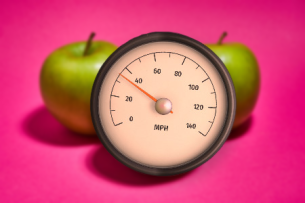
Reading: {"value": 35, "unit": "mph"}
